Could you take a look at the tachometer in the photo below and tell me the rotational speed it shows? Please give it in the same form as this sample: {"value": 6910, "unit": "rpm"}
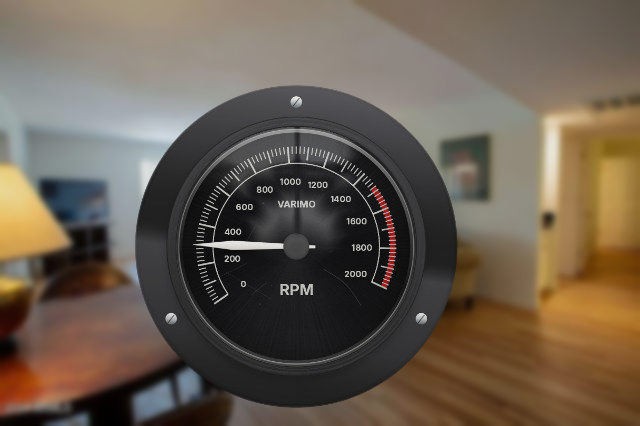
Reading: {"value": 300, "unit": "rpm"}
